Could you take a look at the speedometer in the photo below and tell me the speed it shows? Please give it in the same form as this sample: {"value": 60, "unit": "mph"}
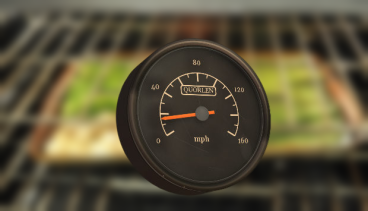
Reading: {"value": 15, "unit": "mph"}
